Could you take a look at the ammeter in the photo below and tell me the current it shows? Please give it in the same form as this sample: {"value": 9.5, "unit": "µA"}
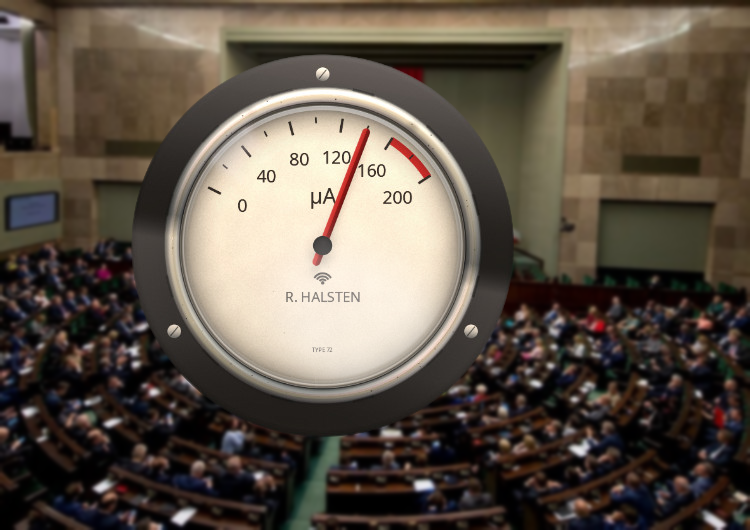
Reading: {"value": 140, "unit": "µA"}
